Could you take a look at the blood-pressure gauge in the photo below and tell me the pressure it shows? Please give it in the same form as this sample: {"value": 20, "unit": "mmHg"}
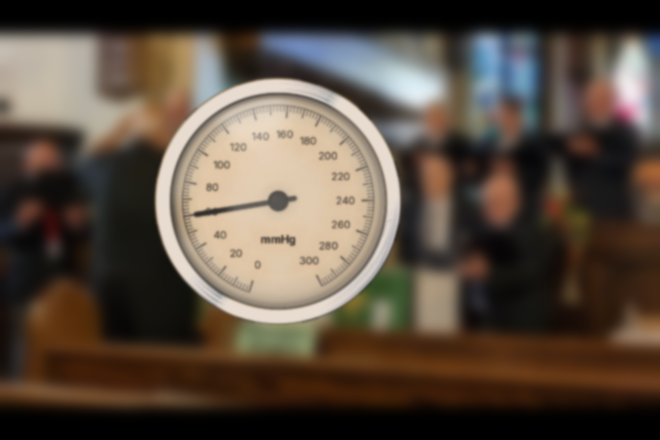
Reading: {"value": 60, "unit": "mmHg"}
